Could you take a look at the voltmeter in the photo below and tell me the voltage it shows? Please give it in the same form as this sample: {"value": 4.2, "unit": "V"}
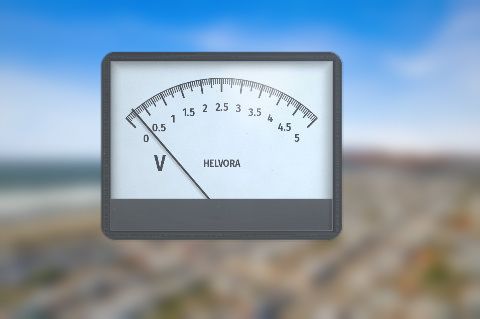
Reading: {"value": 0.25, "unit": "V"}
